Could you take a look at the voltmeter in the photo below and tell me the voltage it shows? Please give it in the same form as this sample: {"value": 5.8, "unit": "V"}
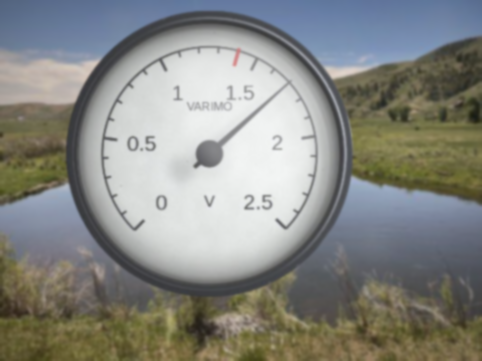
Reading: {"value": 1.7, "unit": "V"}
